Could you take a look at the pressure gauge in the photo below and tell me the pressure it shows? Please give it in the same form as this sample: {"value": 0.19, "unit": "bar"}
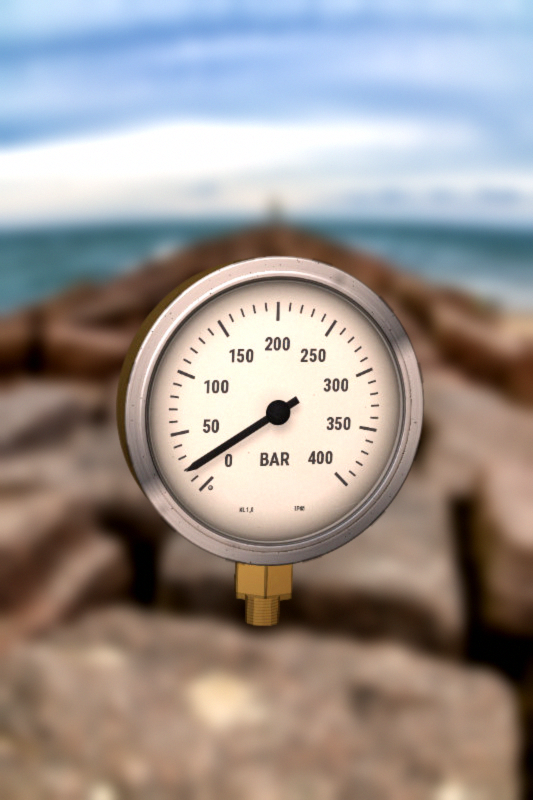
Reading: {"value": 20, "unit": "bar"}
